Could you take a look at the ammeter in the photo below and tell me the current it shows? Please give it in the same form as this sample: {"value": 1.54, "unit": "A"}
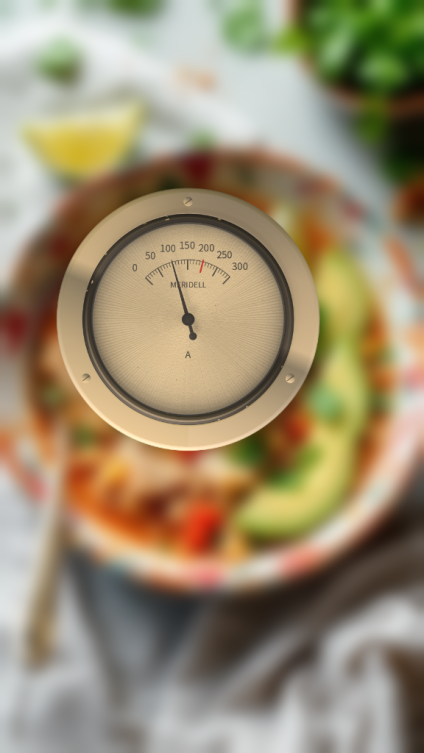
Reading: {"value": 100, "unit": "A"}
